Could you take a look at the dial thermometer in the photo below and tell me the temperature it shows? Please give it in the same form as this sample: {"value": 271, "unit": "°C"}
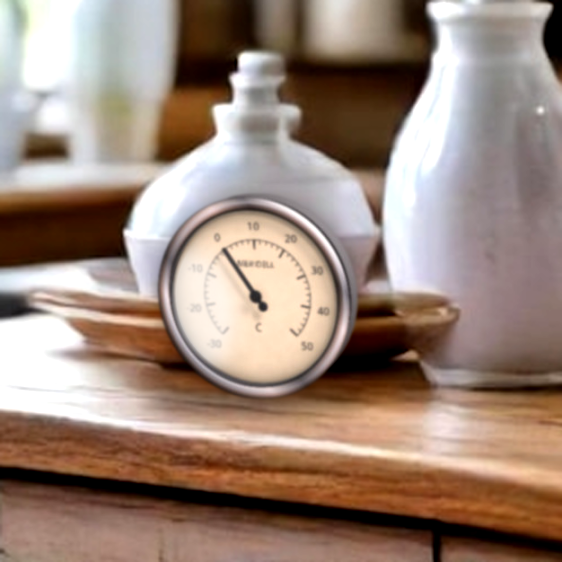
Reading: {"value": 0, "unit": "°C"}
